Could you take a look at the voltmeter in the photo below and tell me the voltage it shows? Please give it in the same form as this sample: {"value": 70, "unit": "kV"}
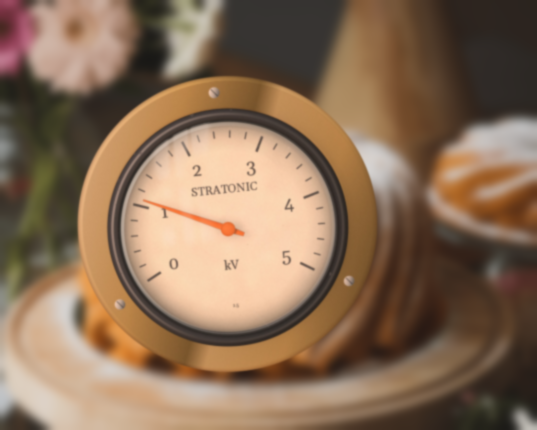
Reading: {"value": 1.1, "unit": "kV"}
